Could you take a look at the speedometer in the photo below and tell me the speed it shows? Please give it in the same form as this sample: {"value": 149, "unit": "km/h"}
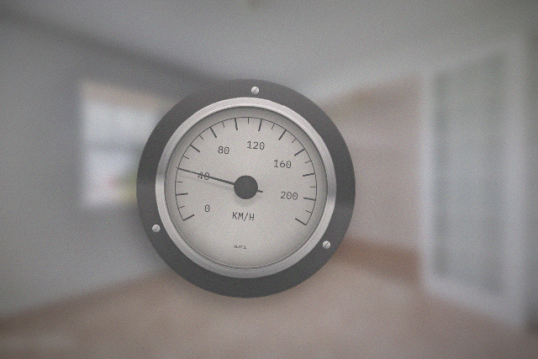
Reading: {"value": 40, "unit": "km/h"}
